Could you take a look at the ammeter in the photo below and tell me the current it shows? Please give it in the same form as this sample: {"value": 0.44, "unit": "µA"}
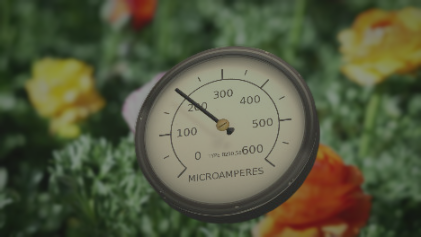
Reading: {"value": 200, "unit": "µA"}
